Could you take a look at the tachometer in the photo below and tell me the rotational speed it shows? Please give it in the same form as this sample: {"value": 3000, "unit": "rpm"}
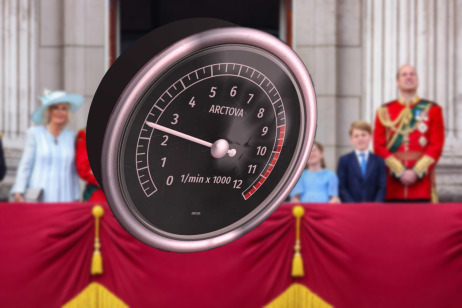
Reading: {"value": 2500, "unit": "rpm"}
